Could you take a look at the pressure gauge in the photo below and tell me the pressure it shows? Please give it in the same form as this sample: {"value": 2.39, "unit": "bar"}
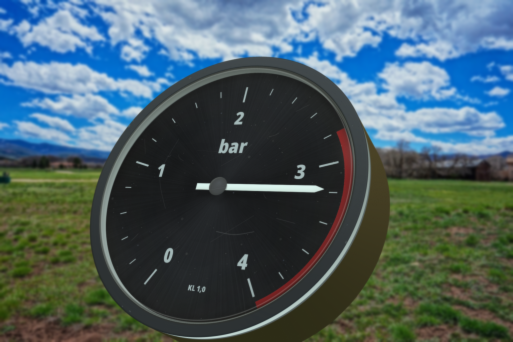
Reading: {"value": 3.2, "unit": "bar"}
